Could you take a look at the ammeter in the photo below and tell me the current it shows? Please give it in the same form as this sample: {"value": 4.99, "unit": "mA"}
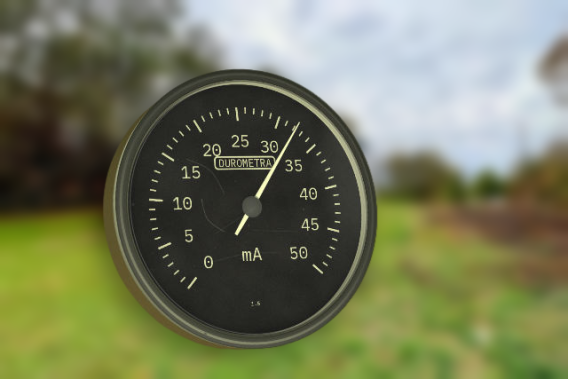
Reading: {"value": 32, "unit": "mA"}
